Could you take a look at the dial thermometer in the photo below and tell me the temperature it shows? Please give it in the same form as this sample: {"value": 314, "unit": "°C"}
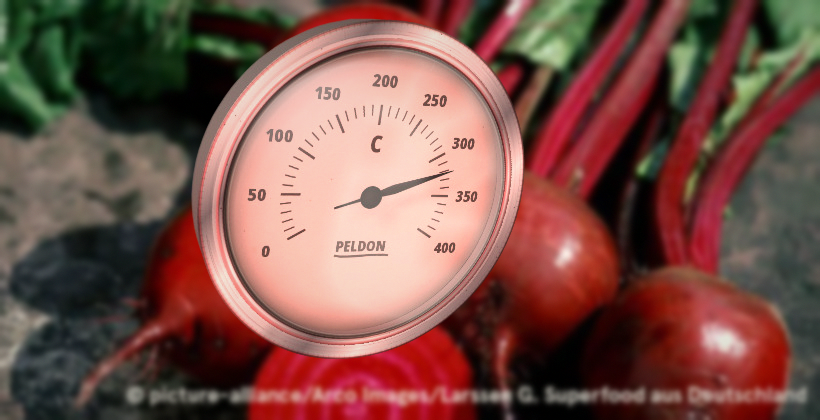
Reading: {"value": 320, "unit": "°C"}
